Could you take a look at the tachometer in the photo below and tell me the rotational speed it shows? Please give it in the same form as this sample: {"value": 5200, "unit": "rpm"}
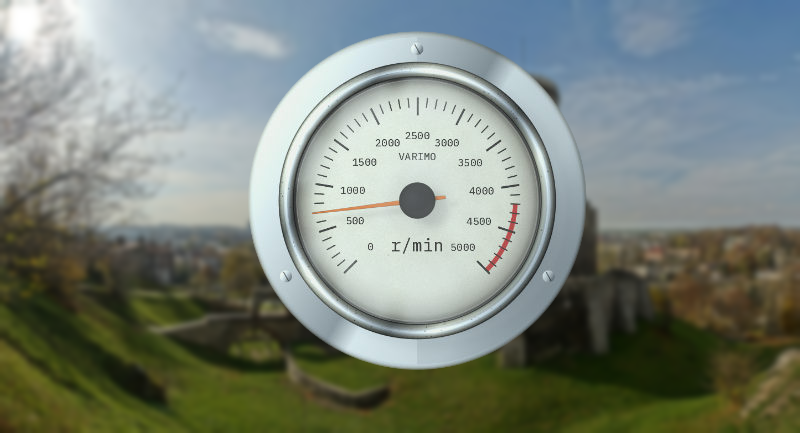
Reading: {"value": 700, "unit": "rpm"}
